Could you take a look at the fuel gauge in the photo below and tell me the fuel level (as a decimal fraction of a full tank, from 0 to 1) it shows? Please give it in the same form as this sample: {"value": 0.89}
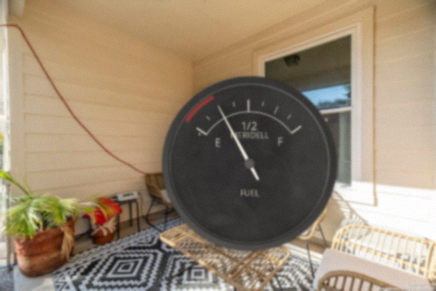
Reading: {"value": 0.25}
